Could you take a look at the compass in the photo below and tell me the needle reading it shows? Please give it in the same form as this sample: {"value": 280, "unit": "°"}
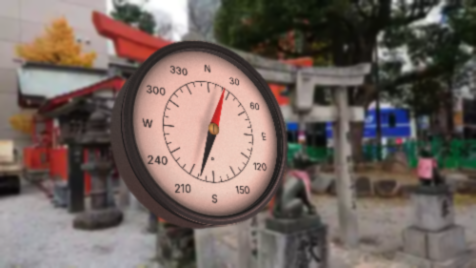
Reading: {"value": 20, "unit": "°"}
